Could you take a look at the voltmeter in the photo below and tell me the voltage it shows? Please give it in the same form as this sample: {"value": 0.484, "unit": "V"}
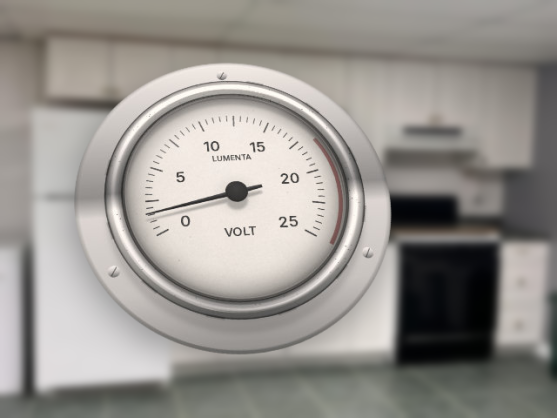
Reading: {"value": 1.5, "unit": "V"}
